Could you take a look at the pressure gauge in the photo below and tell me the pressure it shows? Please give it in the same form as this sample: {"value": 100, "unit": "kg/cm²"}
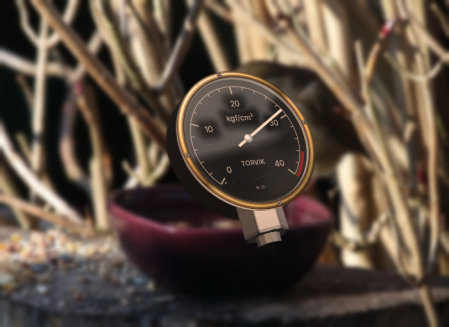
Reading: {"value": 29, "unit": "kg/cm²"}
